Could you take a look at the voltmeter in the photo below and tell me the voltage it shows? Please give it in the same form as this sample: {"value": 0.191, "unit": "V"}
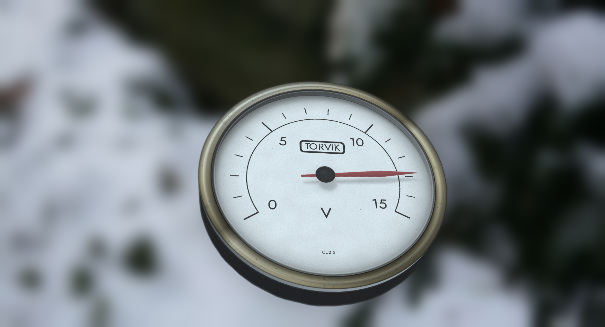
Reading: {"value": 13, "unit": "V"}
